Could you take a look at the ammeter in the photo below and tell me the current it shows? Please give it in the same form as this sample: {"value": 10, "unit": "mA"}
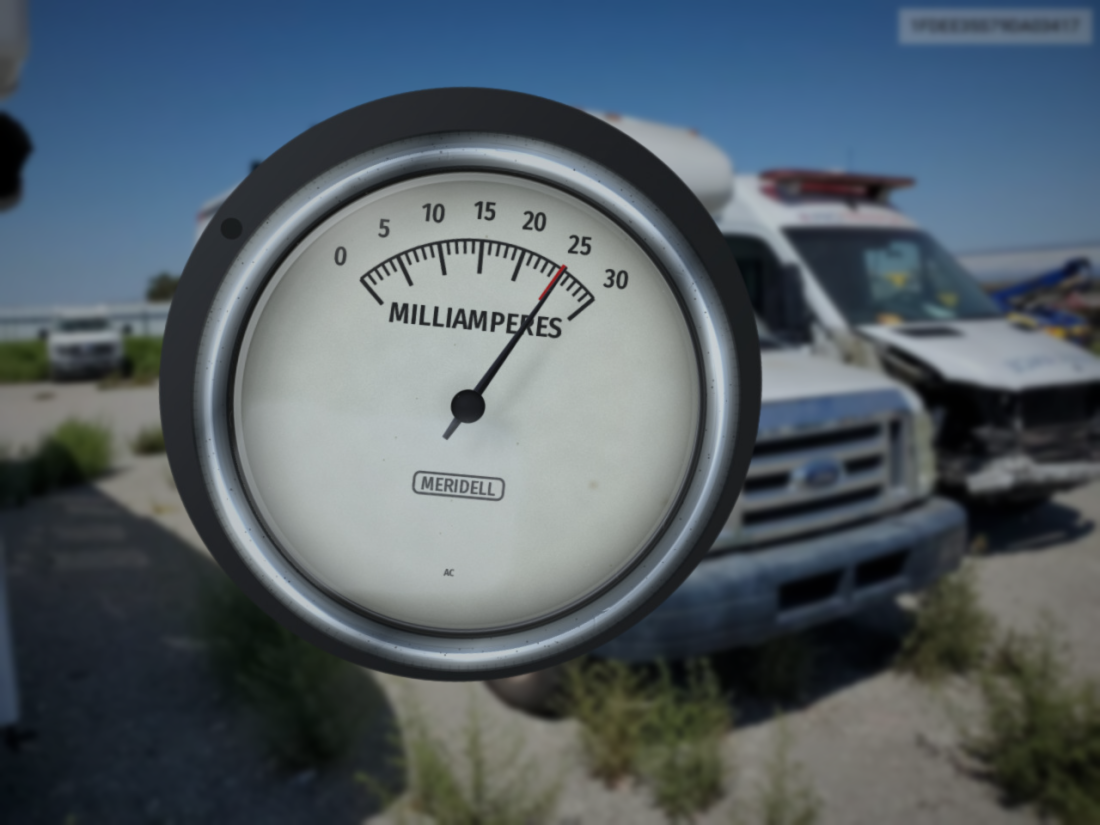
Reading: {"value": 25, "unit": "mA"}
